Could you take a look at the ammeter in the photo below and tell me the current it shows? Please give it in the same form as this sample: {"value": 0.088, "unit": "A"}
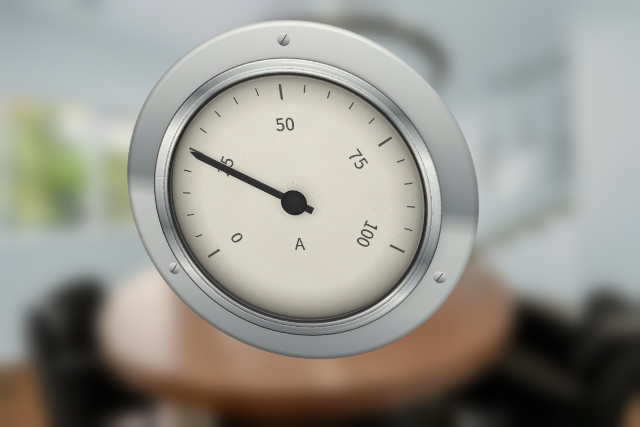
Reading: {"value": 25, "unit": "A"}
